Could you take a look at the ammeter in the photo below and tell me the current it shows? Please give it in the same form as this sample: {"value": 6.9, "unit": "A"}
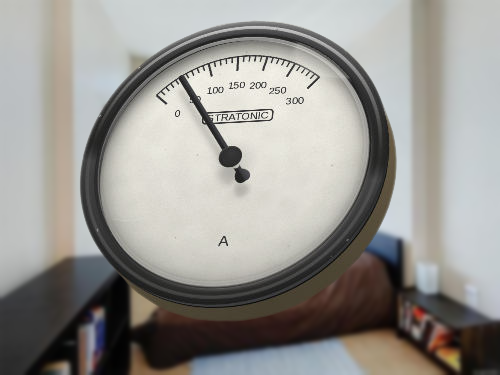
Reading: {"value": 50, "unit": "A"}
